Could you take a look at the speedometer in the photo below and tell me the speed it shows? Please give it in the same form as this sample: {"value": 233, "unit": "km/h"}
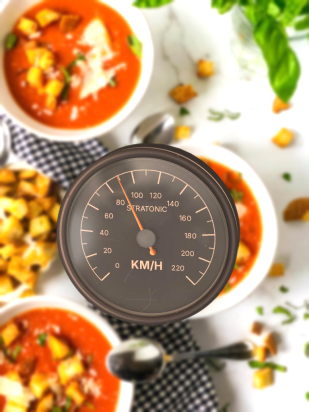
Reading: {"value": 90, "unit": "km/h"}
